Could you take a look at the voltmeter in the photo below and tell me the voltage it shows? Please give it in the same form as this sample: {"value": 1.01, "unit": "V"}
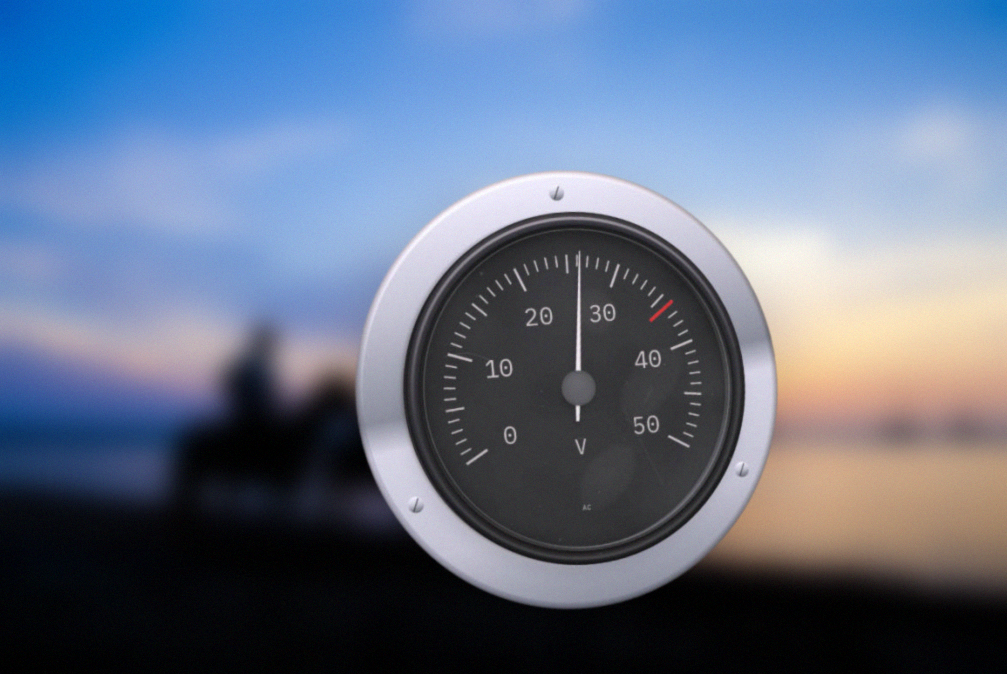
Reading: {"value": 26, "unit": "V"}
